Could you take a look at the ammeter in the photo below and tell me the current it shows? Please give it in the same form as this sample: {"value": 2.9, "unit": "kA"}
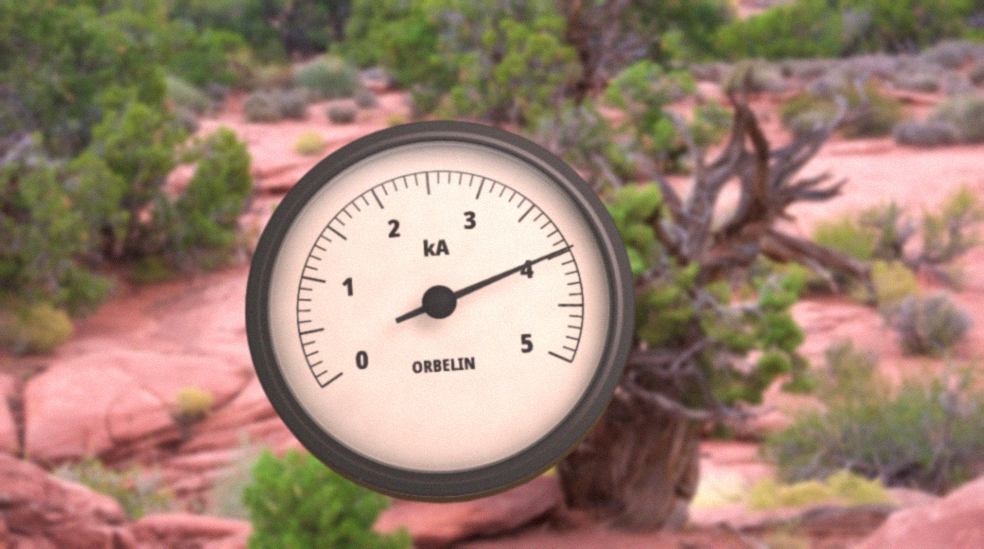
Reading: {"value": 4, "unit": "kA"}
